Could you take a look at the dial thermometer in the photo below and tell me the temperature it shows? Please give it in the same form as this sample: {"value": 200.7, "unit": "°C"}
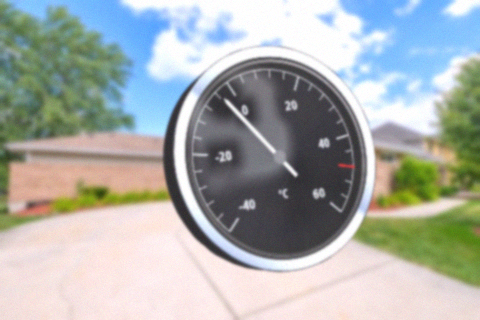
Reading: {"value": -4, "unit": "°C"}
